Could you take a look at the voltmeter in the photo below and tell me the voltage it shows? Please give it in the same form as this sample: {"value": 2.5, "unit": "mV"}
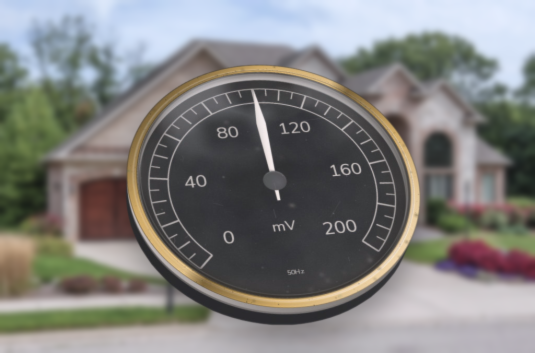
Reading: {"value": 100, "unit": "mV"}
